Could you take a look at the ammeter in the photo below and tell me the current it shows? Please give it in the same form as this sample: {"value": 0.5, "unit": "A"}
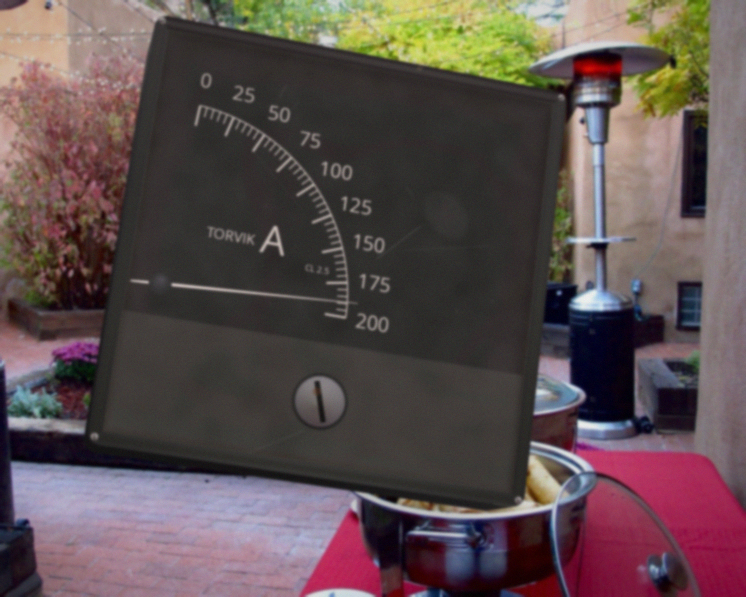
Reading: {"value": 190, "unit": "A"}
